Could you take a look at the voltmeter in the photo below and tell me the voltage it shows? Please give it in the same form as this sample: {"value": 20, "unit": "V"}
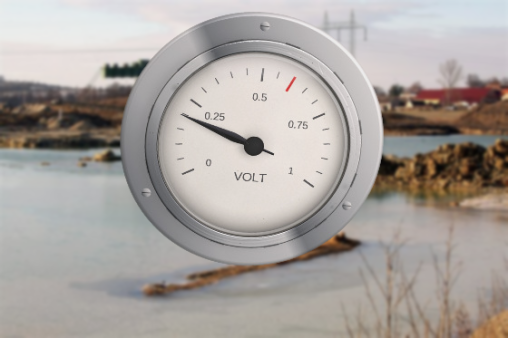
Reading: {"value": 0.2, "unit": "V"}
